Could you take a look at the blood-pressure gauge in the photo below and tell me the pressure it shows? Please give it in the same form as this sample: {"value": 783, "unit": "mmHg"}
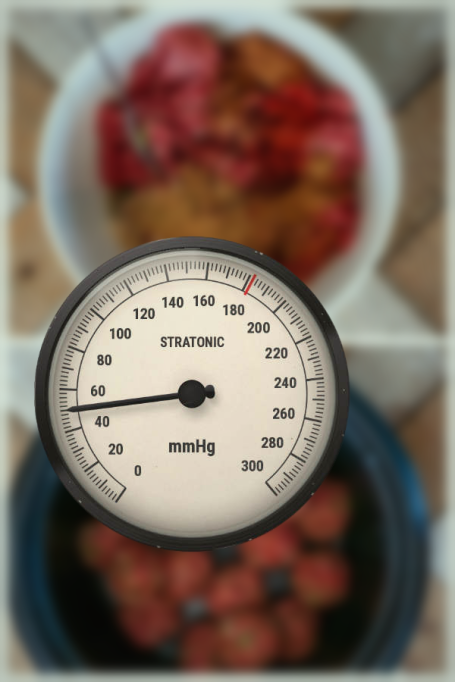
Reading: {"value": 50, "unit": "mmHg"}
